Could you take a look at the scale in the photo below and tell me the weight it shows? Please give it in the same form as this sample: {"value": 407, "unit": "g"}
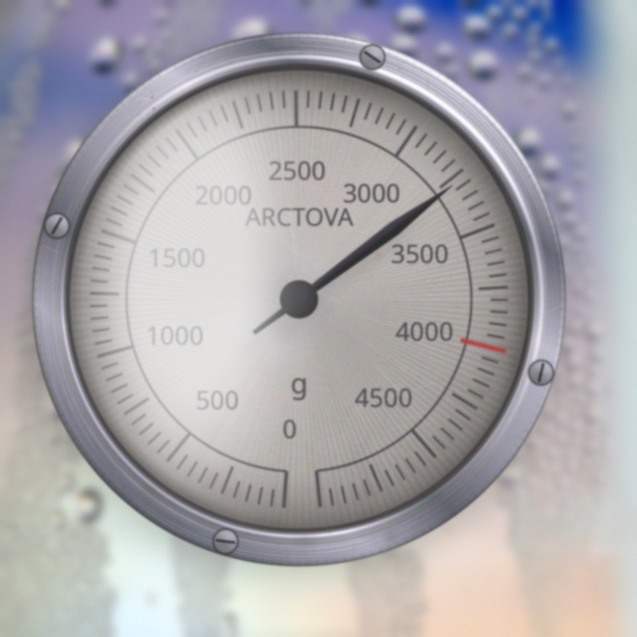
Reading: {"value": 3275, "unit": "g"}
